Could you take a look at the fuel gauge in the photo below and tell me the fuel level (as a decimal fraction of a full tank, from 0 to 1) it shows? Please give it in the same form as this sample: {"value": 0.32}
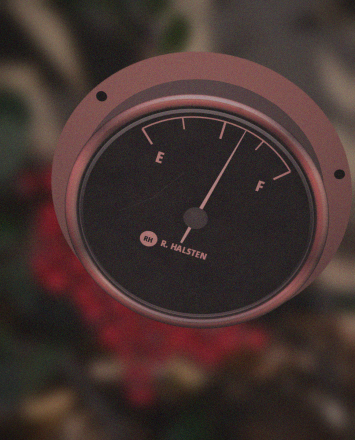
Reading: {"value": 0.625}
